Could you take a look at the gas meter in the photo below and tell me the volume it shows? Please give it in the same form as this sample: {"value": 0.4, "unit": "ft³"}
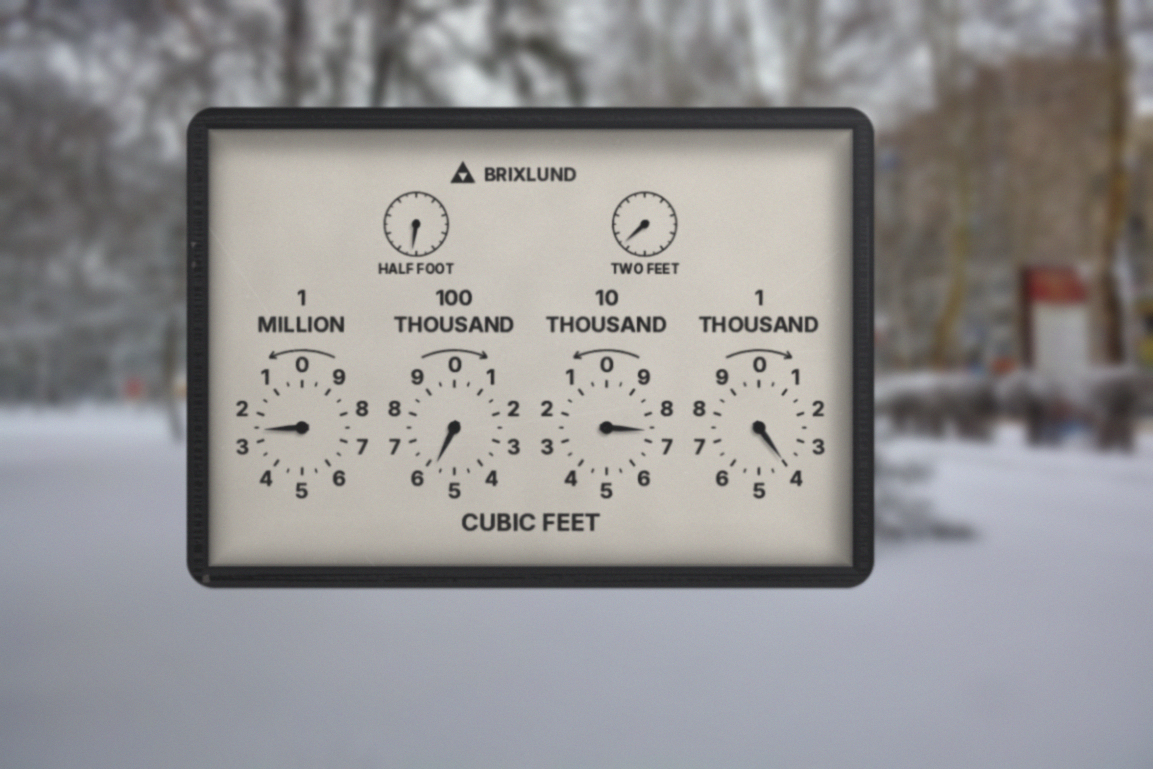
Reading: {"value": 257400, "unit": "ft³"}
